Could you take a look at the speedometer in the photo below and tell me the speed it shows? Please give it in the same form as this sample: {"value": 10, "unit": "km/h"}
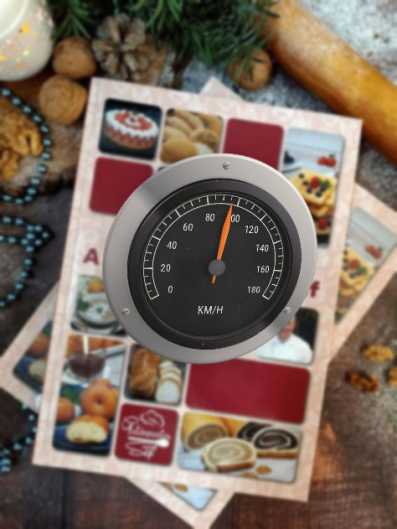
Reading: {"value": 95, "unit": "km/h"}
